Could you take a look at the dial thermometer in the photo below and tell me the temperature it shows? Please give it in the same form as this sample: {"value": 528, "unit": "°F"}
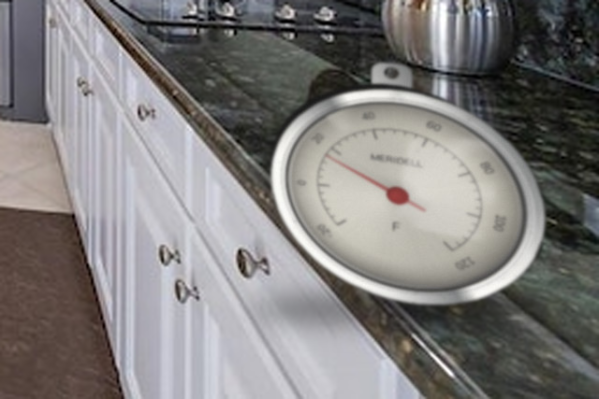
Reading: {"value": 16, "unit": "°F"}
